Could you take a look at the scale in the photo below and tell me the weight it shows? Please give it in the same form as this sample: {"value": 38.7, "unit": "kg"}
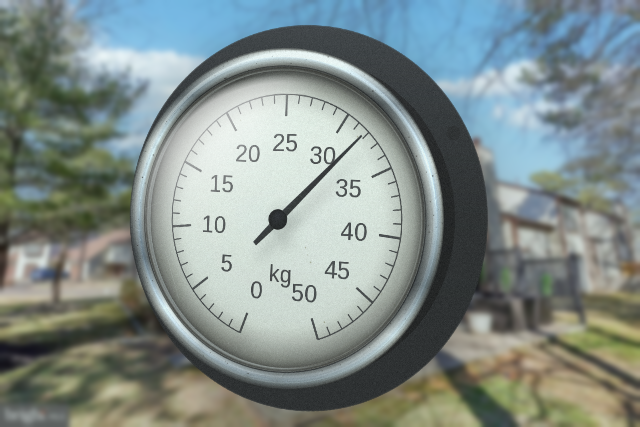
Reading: {"value": 32, "unit": "kg"}
